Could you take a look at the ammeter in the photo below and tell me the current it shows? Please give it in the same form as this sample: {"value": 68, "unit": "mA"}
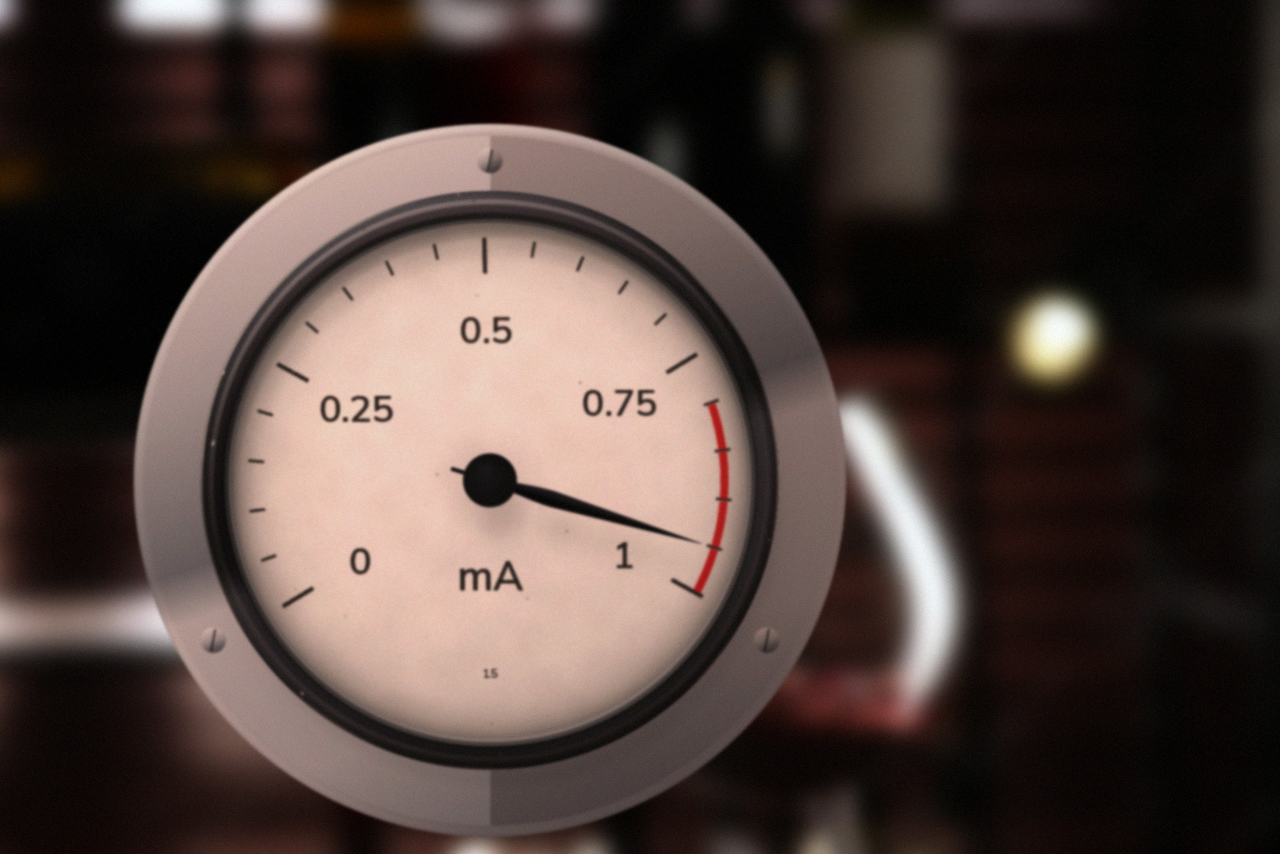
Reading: {"value": 0.95, "unit": "mA"}
